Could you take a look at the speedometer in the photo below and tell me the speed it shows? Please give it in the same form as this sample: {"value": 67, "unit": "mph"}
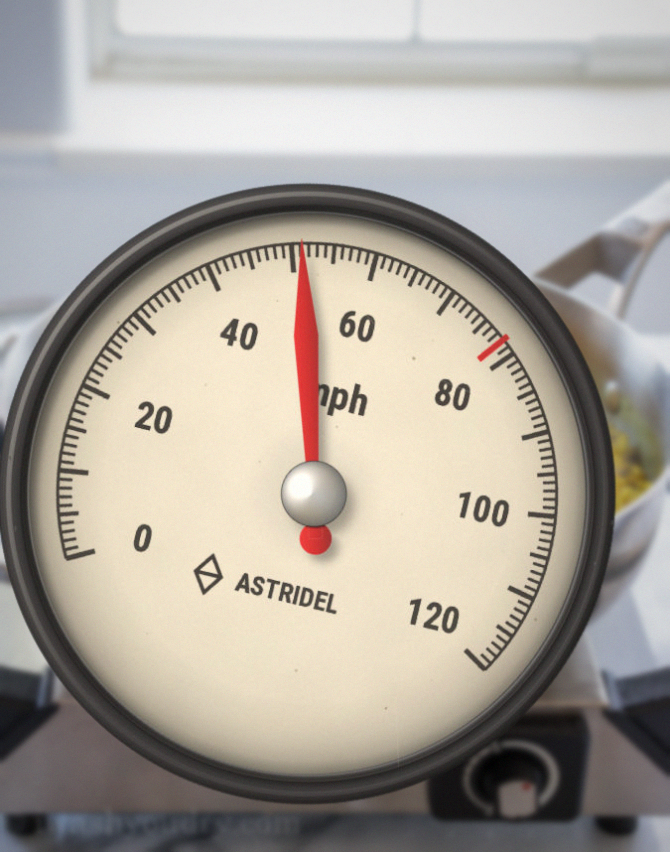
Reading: {"value": 51, "unit": "mph"}
